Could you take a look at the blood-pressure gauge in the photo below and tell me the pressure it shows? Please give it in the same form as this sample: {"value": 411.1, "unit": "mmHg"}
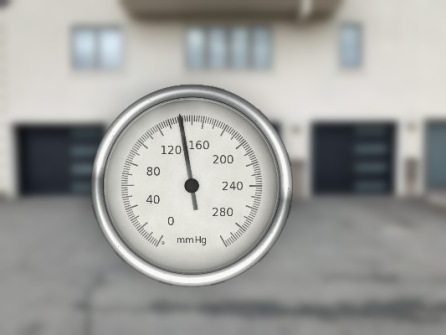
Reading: {"value": 140, "unit": "mmHg"}
